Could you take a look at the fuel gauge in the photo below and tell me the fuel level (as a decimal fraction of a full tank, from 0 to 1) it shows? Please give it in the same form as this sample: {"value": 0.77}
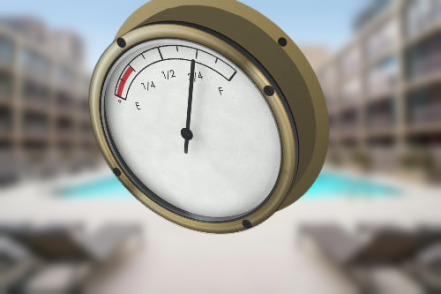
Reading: {"value": 0.75}
